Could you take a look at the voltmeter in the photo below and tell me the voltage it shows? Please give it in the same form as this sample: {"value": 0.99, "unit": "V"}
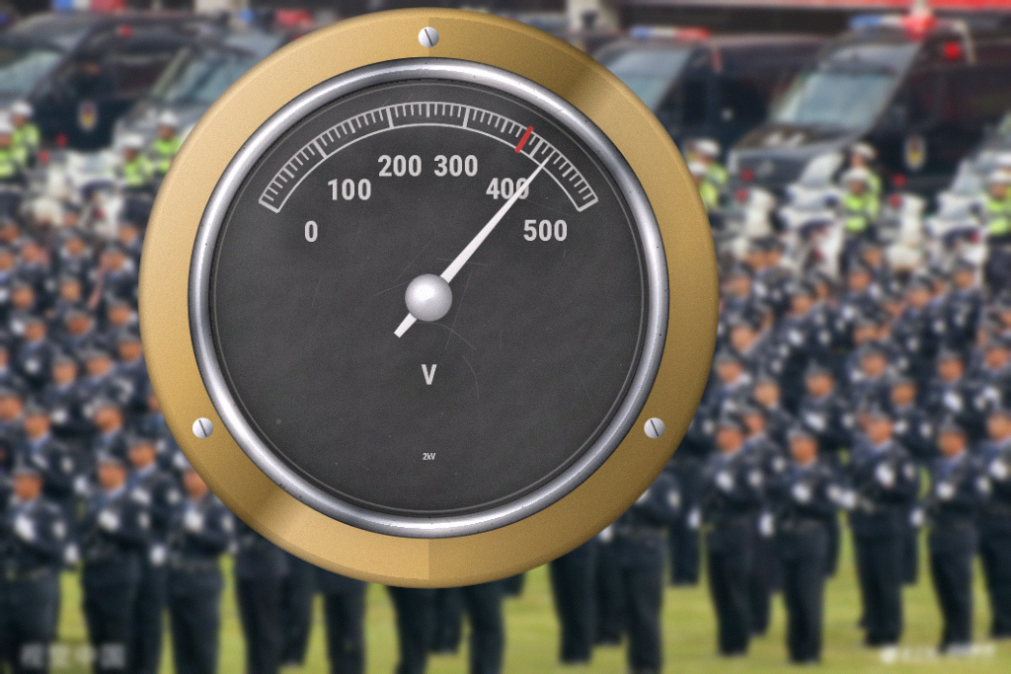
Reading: {"value": 420, "unit": "V"}
